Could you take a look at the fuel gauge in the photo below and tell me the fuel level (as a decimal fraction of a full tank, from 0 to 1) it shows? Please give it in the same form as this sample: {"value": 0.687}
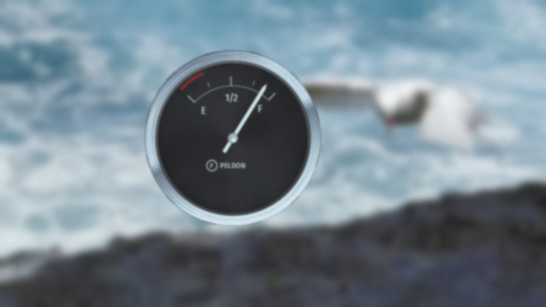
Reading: {"value": 0.875}
